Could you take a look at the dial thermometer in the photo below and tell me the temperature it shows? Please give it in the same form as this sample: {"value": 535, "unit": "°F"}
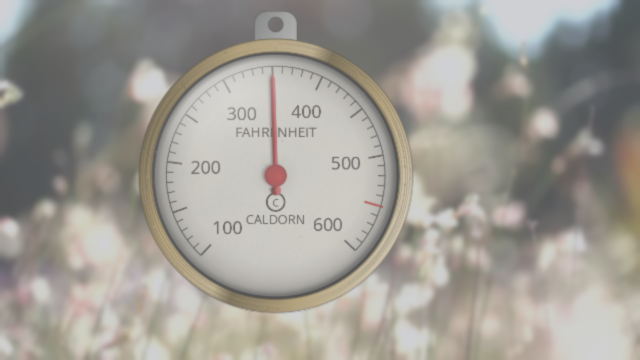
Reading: {"value": 350, "unit": "°F"}
